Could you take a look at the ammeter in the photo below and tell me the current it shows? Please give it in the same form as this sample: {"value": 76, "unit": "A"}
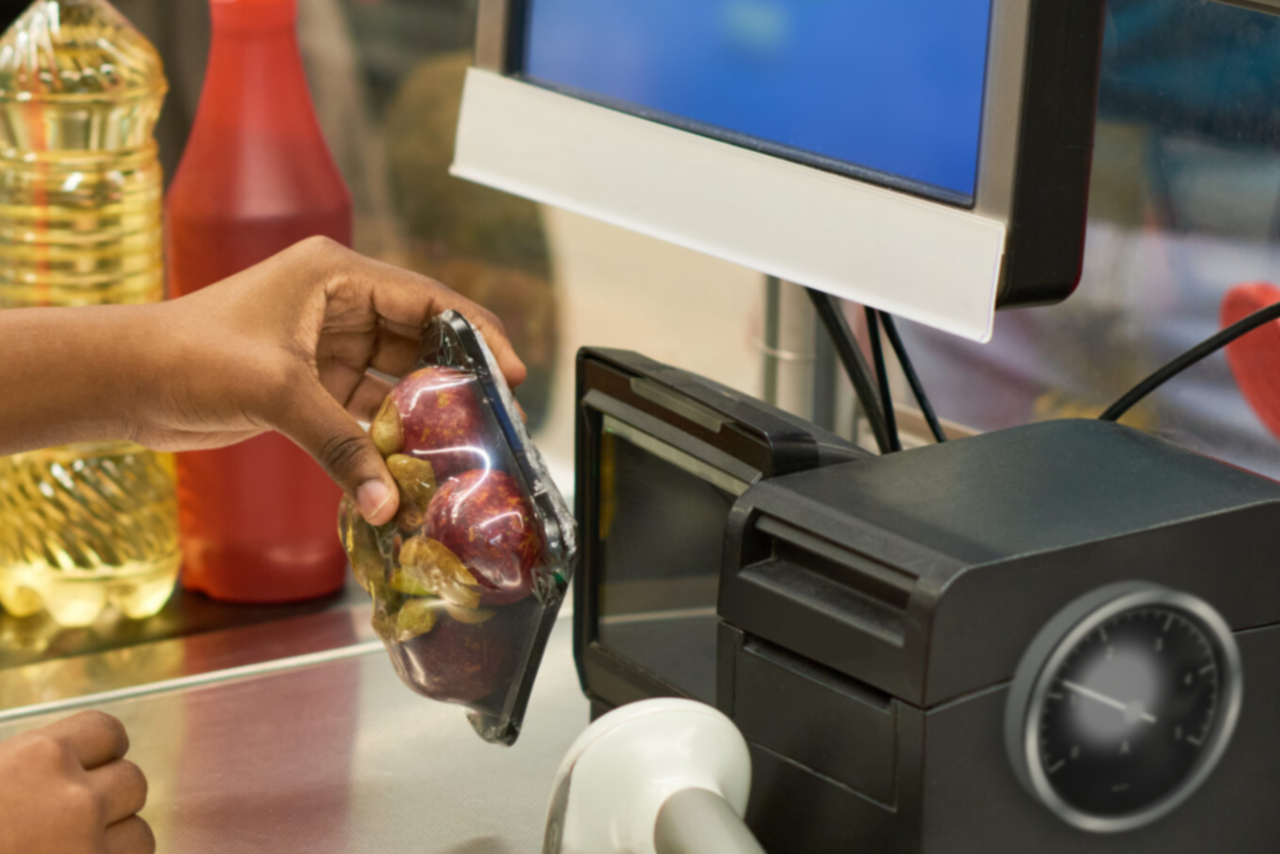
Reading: {"value": 1.2, "unit": "A"}
